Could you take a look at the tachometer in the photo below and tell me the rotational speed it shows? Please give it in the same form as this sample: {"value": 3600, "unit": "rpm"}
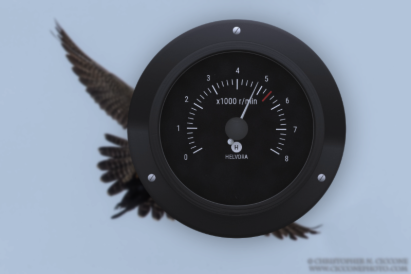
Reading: {"value": 4800, "unit": "rpm"}
